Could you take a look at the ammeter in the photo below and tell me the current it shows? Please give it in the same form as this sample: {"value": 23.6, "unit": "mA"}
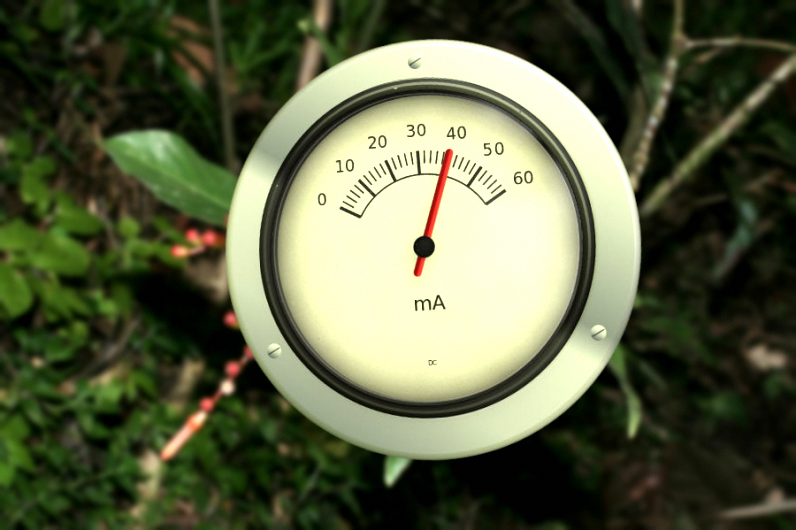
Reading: {"value": 40, "unit": "mA"}
